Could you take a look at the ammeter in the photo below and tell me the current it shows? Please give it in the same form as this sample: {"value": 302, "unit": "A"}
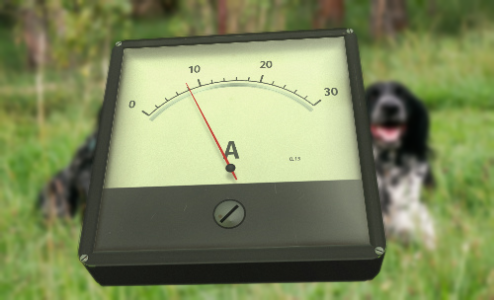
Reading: {"value": 8, "unit": "A"}
